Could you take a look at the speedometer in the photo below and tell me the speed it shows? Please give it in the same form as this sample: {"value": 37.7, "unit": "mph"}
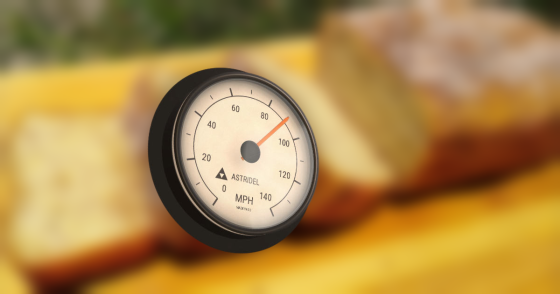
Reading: {"value": 90, "unit": "mph"}
